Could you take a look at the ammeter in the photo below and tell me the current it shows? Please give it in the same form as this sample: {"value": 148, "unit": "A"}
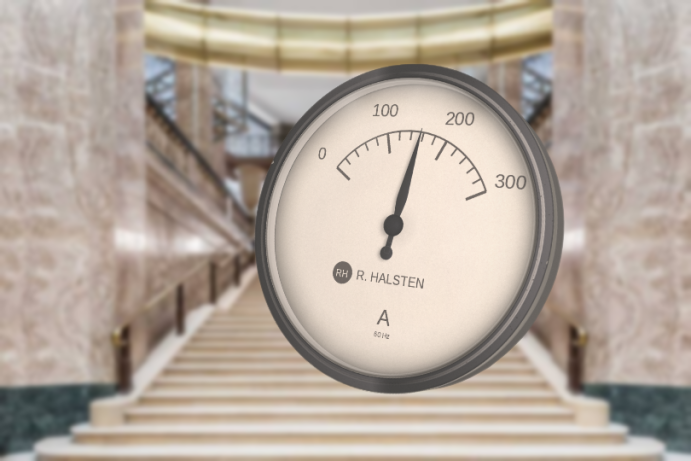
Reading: {"value": 160, "unit": "A"}
